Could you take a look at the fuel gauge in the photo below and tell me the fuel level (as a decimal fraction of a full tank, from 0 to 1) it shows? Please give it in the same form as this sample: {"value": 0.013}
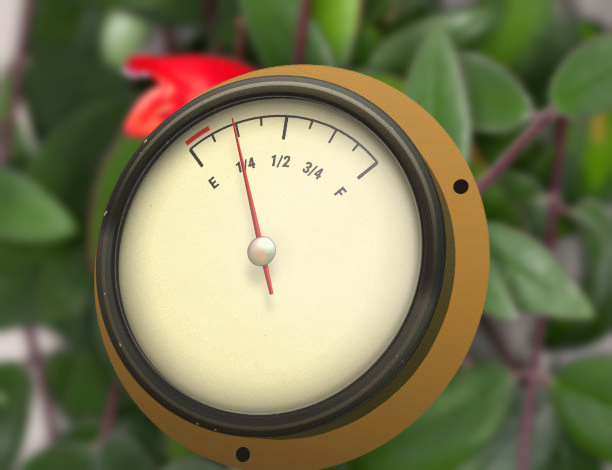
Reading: {"value": 0.25}
